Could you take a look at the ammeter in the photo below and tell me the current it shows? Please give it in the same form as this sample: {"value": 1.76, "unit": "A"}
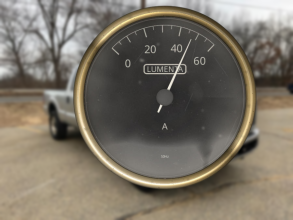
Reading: {"value": 47.5, "unit": "A"}
